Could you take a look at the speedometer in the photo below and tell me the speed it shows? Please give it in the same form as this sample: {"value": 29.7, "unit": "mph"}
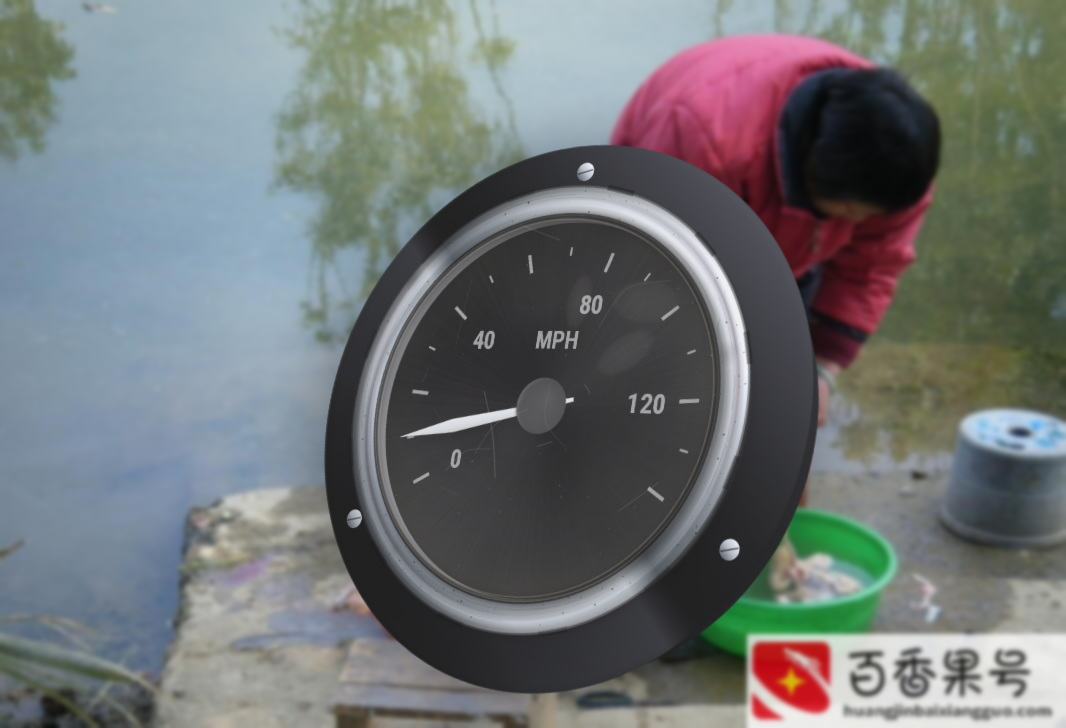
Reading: {"value": 10, "unit": "mph"}
